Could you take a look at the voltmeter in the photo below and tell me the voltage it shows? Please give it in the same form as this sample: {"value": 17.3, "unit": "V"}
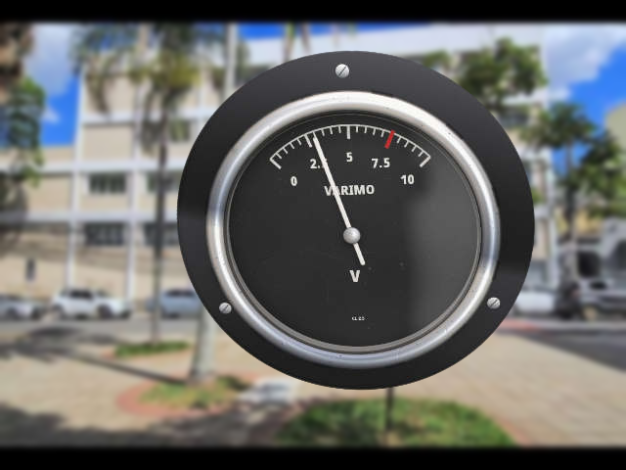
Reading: {"value": 3, "unit": "V"}
